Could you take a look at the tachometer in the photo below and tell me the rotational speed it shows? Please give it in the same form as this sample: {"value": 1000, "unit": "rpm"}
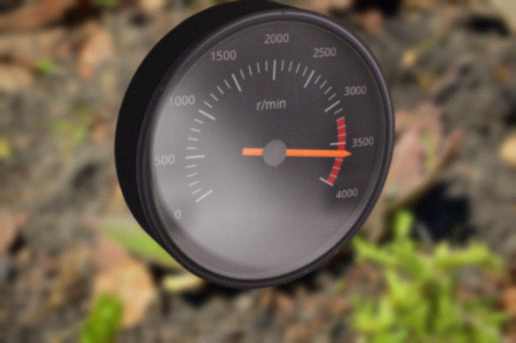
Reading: {"value": 3600, "unit": "rpm"}
